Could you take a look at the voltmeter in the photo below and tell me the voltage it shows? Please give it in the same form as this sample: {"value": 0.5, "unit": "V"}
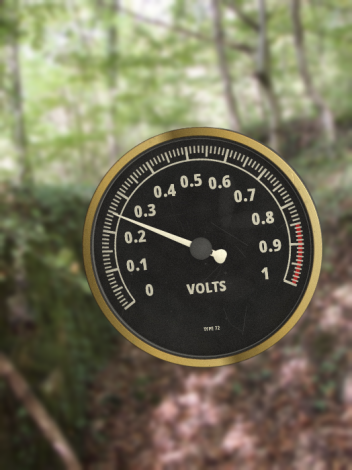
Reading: {"value": 0.25, "unit": "V"}
